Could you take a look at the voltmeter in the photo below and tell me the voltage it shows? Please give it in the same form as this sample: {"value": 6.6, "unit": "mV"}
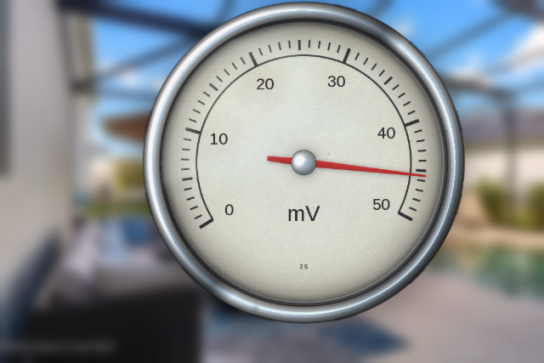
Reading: {"value": 45.5, "unit": "mV"}
